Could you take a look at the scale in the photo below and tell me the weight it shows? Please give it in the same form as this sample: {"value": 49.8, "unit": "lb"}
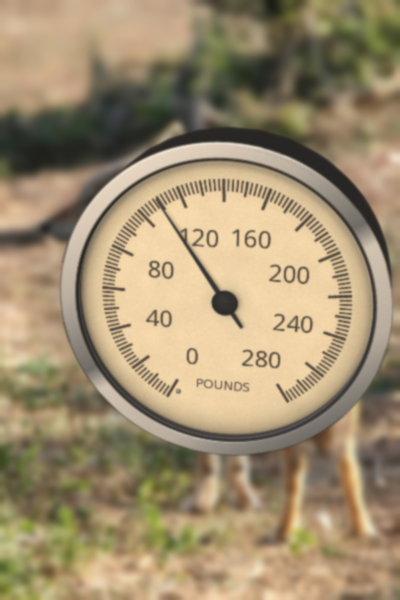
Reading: {"value": 110, "unit": "lb"}
